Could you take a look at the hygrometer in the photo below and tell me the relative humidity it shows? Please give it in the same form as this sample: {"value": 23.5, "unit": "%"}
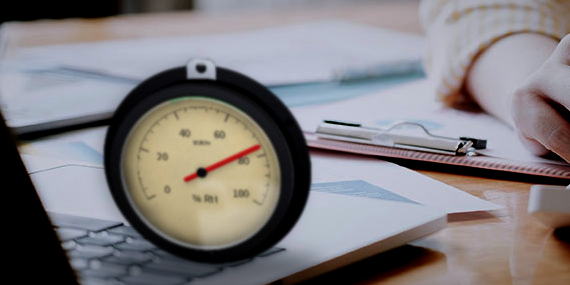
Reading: {"value": 76, "unit": "%"}
